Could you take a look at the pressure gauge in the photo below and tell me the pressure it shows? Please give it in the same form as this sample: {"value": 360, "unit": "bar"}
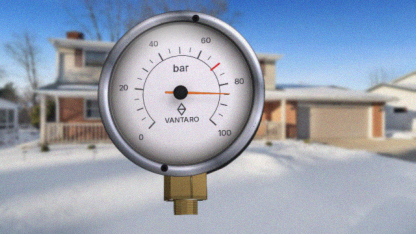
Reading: {"value": 85, "unit": "bar"}
